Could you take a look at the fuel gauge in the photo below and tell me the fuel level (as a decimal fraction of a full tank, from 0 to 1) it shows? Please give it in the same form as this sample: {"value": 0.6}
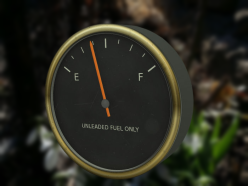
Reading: {"value": 0.375}
